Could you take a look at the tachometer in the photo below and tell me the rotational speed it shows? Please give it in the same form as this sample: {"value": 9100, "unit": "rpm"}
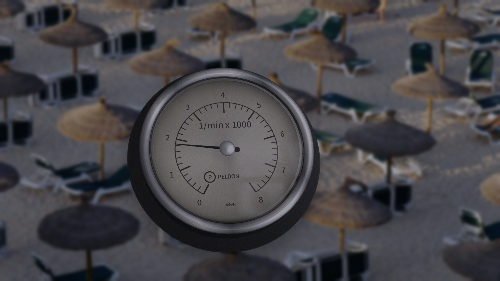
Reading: {"value": 1800, "unit": "rpm"}
